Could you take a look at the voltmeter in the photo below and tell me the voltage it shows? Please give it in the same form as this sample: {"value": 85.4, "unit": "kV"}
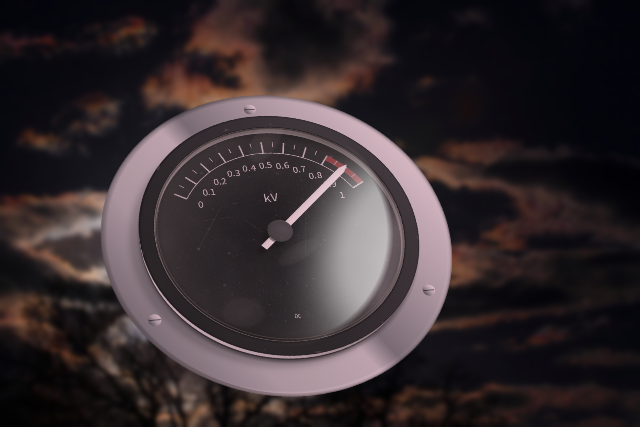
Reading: {"value": 0.9, "unit": "kV"}
